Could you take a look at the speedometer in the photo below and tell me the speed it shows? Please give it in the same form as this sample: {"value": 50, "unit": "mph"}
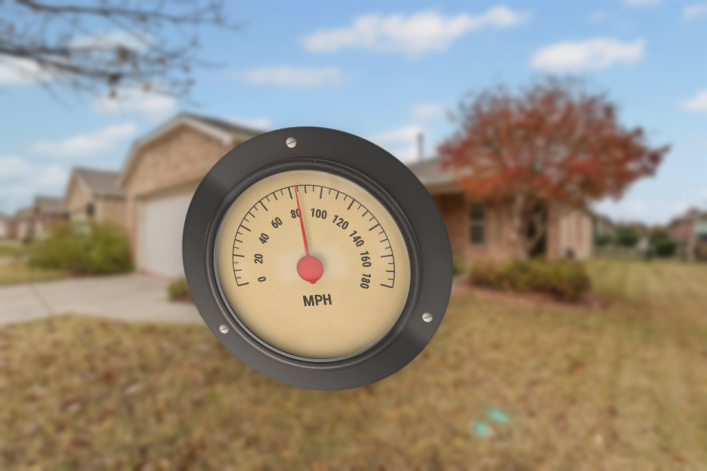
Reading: {"value": 85, "unit": "mph"}
